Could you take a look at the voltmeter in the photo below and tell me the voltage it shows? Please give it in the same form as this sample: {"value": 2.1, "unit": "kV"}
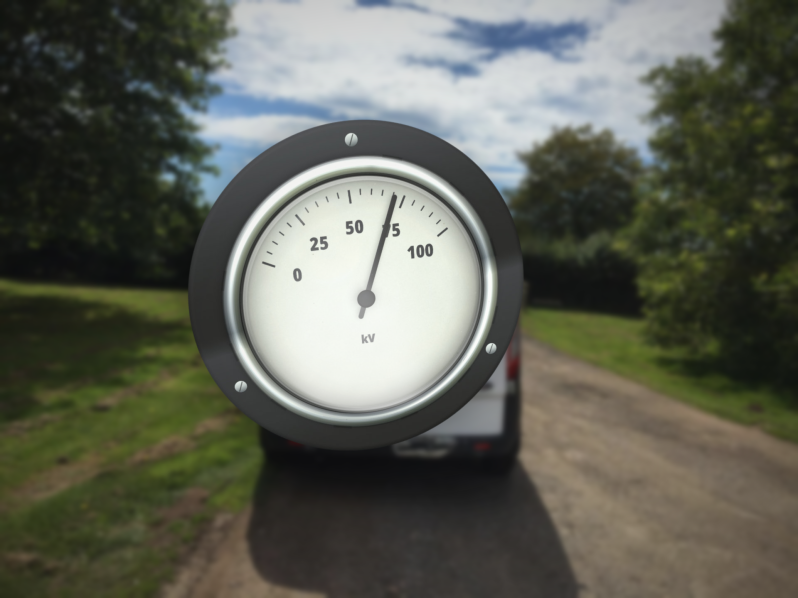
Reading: {"value": 70, "unit": "kV"}
